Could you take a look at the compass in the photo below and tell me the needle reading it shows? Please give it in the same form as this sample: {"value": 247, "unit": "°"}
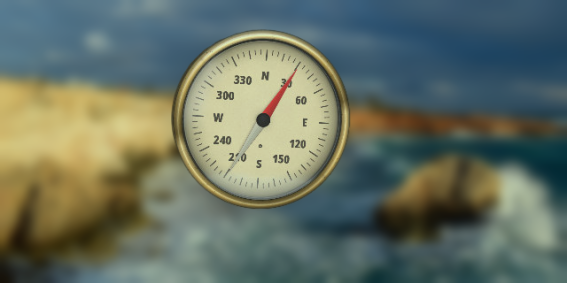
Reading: {"value": 30, "unit": "°"}
